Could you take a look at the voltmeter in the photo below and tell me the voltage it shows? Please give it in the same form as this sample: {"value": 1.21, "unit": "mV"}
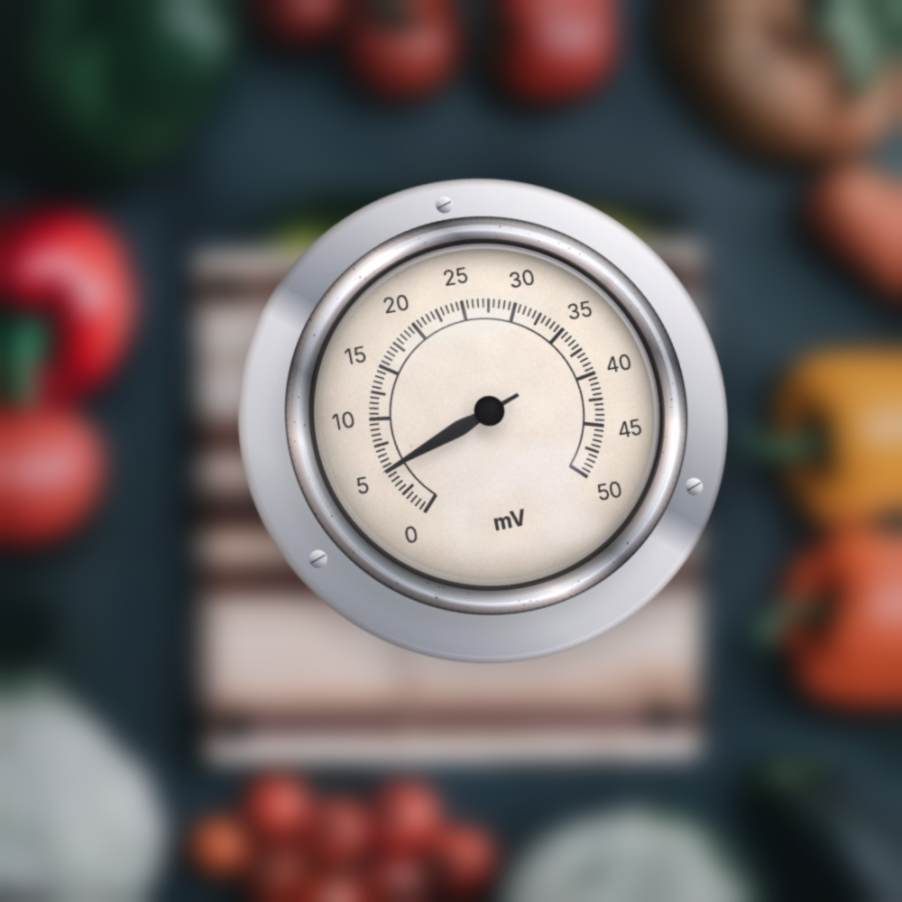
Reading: {"value": 5, "unit": "mV"}
